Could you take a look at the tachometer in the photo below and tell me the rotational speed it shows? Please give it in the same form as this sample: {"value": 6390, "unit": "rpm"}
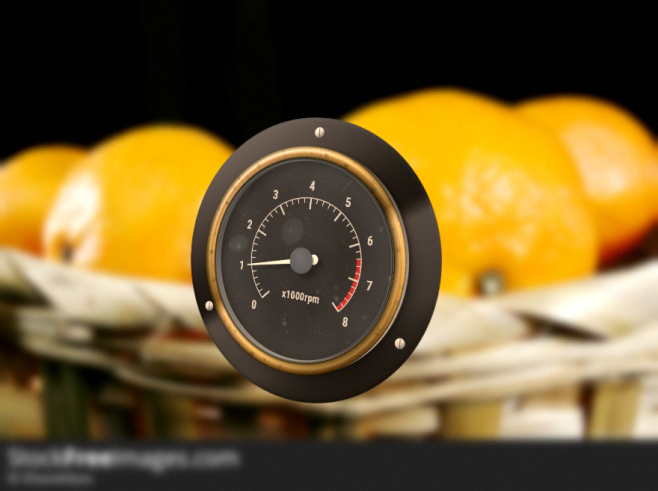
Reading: {"value": 1000, "unit": "rpm"}
